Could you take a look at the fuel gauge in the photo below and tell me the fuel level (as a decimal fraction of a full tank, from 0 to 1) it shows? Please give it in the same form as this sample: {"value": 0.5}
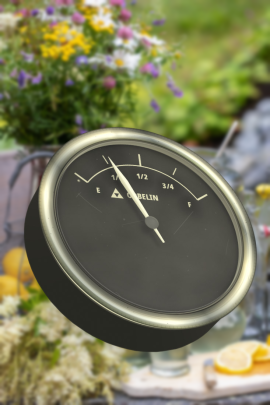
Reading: {"value": 0.25}
